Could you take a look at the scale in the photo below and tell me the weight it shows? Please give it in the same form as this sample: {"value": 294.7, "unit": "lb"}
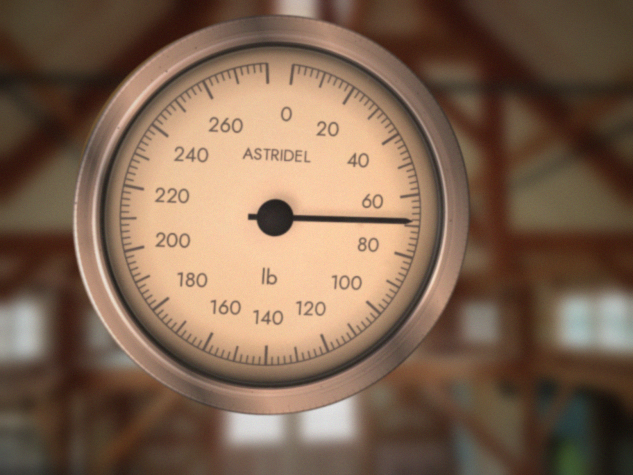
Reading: {"value": 68, "unit": "lb"}
